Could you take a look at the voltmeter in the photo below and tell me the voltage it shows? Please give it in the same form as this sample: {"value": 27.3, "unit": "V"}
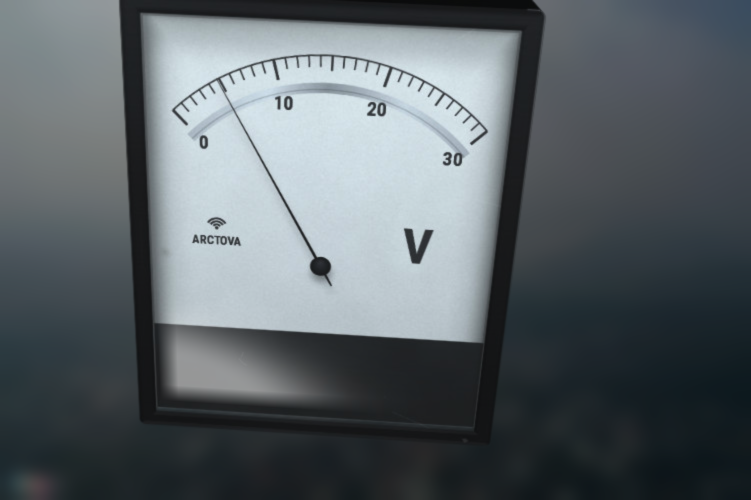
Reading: {"value": 5, "unit": "V"}
